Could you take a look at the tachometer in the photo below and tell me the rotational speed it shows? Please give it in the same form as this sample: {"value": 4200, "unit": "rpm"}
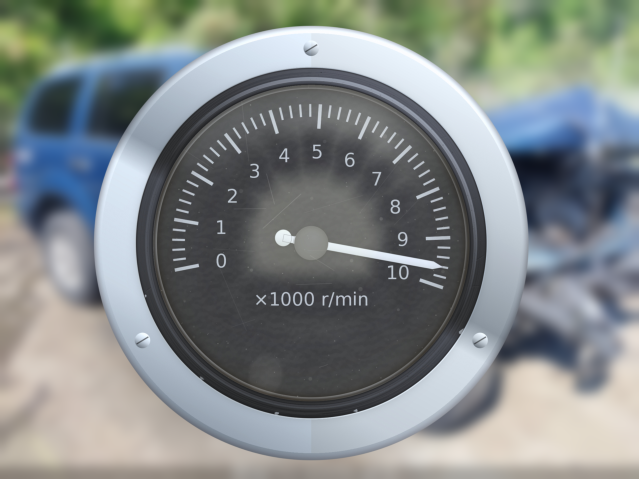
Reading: {"value": 9600, "unit": "rpm"}
